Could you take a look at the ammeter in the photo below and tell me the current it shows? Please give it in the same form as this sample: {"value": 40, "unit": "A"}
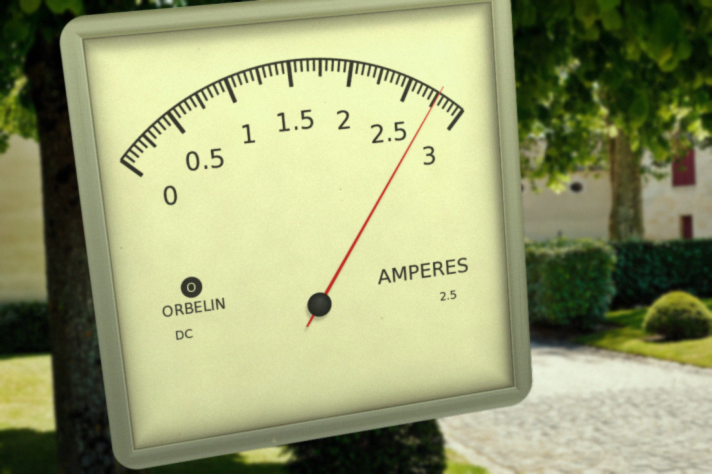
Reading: {"value": 2.75, "unit": "A"}
